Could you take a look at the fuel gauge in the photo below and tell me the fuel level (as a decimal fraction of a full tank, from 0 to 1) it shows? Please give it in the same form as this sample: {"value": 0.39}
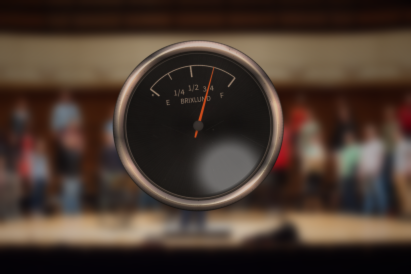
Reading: {"value": 0.75}
